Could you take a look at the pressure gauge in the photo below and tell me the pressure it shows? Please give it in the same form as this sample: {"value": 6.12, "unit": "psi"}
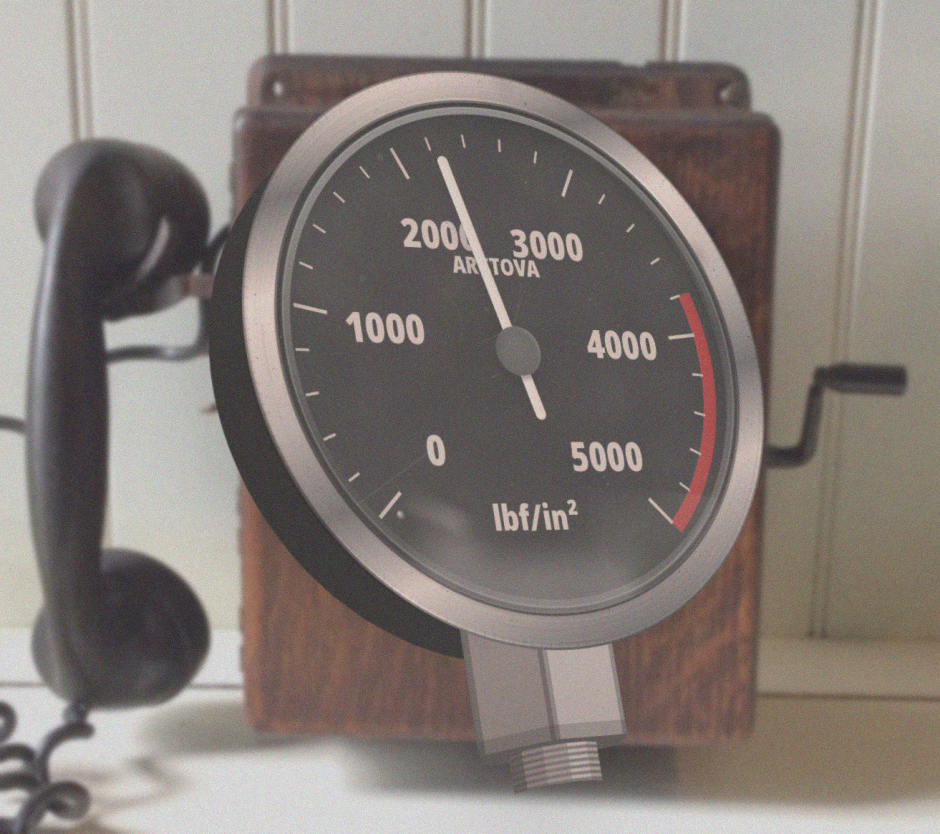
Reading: {"value": 2200, "unit": "psi"}
